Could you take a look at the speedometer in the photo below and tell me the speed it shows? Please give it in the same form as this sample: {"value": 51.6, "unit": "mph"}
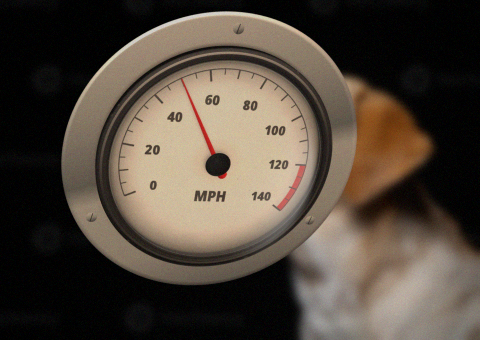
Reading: {"value": 50, "unit": "mph"}
